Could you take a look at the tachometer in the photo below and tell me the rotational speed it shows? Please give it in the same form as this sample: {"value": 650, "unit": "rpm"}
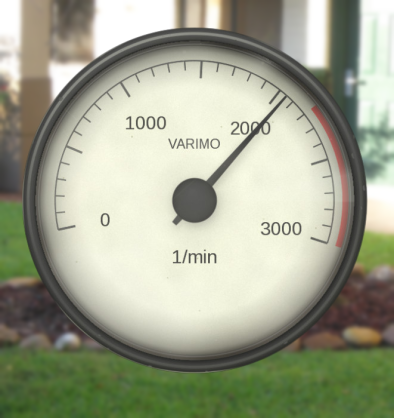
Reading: {"value": 2050, "unit": "rpm"}
